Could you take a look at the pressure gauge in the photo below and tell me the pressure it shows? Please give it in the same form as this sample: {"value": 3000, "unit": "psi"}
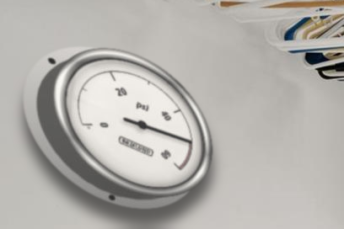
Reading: {"value": 50, "unit": "psi"}
